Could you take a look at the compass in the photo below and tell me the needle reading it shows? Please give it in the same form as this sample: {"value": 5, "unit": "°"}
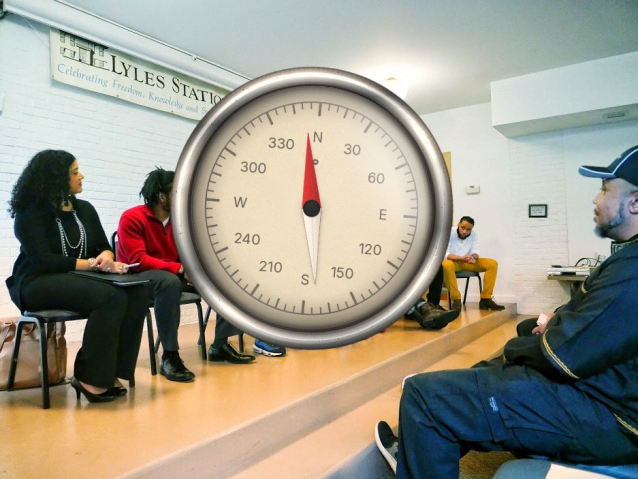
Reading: {"value": 352.5, "unit": "°"}
